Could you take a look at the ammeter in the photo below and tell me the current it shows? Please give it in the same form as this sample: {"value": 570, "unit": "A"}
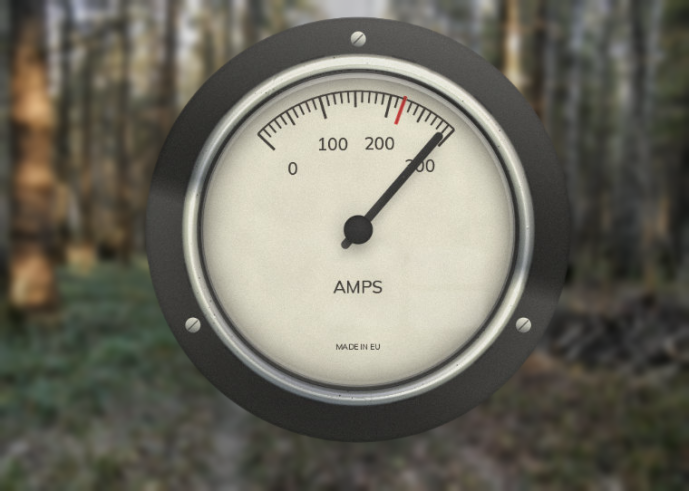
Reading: {"value": 290, "unit": "A"}
